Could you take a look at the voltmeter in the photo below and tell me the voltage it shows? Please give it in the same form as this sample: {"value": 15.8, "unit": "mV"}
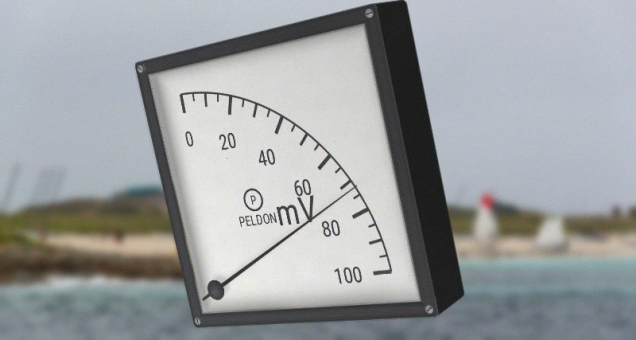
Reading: {"value": 72.5, "unit": "mV"}
